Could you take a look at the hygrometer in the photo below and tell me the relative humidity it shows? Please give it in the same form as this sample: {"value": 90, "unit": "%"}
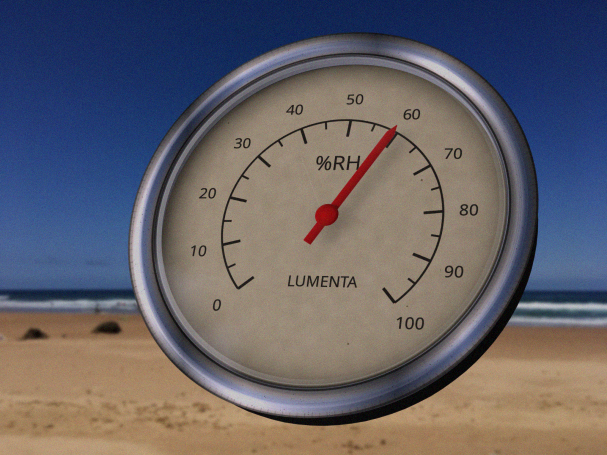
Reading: {"value": 60, "unit": "%"}
